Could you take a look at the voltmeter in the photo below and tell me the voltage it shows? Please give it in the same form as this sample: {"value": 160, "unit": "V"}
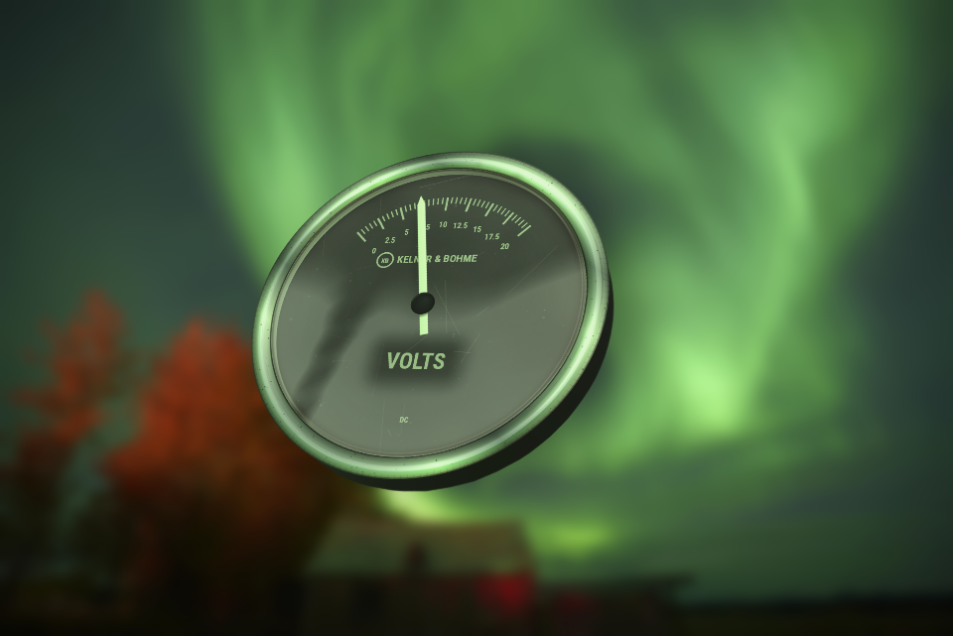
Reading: {"value": 7.5, "unit": "V"}
